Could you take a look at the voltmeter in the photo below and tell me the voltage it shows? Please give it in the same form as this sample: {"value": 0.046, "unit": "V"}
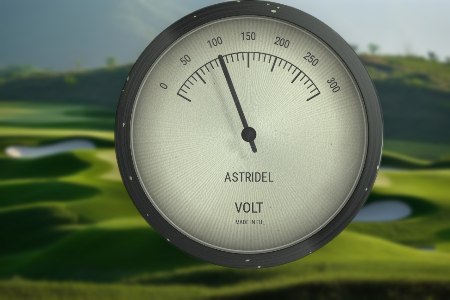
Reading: {"value": 100, "unit": "V"}
